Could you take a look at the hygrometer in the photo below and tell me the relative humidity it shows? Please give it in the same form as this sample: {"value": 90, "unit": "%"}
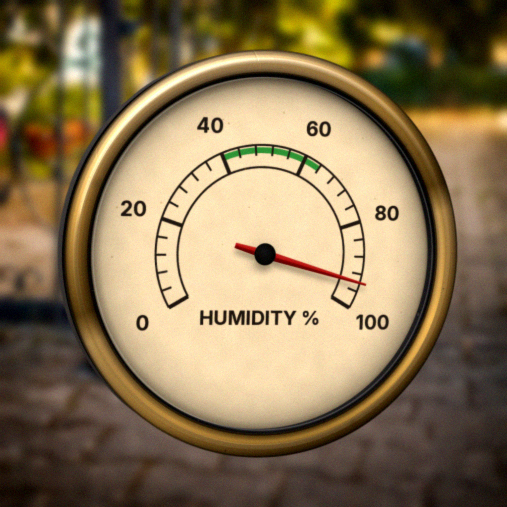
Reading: {"value": 94, "unit": "%"}
